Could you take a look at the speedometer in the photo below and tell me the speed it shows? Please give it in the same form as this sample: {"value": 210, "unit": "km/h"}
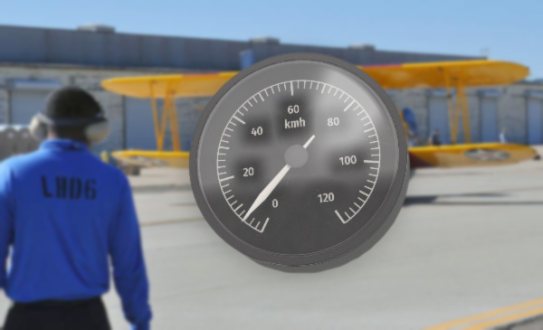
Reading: {"value": 6, "unit": "km/h"}
